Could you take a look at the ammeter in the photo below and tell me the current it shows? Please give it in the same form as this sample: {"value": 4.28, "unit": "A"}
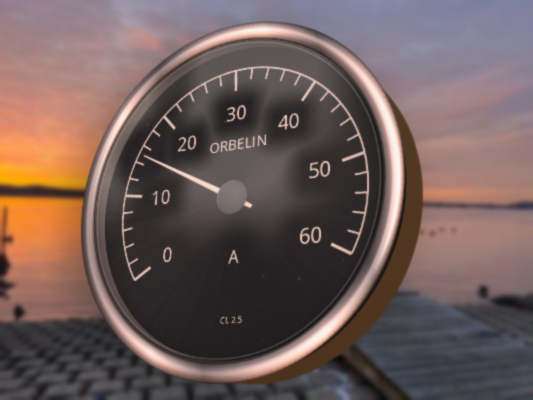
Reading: {"value": 15, "unit": "A"}
